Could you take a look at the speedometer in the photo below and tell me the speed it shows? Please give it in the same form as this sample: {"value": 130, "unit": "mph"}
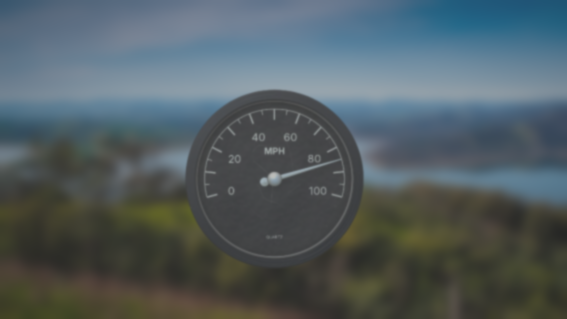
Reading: {"value": 85, "unit": "mph"}
